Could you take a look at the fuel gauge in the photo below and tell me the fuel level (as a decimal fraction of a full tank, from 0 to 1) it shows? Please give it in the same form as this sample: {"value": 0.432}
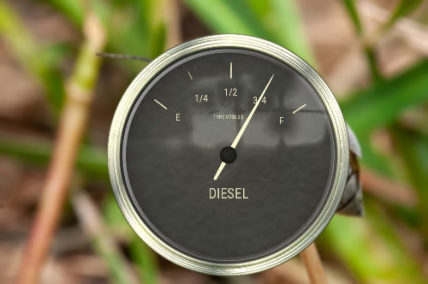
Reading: {"value": 0.75}
